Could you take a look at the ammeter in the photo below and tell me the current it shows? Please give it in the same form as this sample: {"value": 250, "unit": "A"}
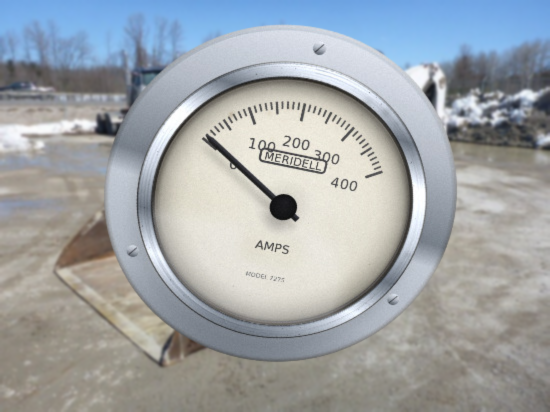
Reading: {"value": 10, "unit": "A"}
